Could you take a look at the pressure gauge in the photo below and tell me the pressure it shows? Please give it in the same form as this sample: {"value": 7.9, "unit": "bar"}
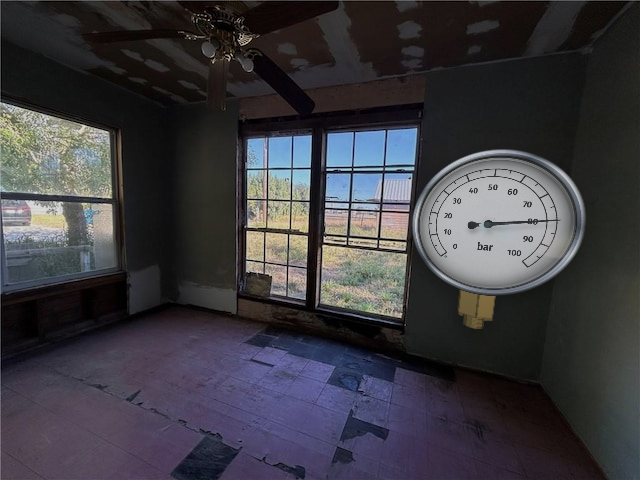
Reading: {"value": 80, "unit": "bar"}
